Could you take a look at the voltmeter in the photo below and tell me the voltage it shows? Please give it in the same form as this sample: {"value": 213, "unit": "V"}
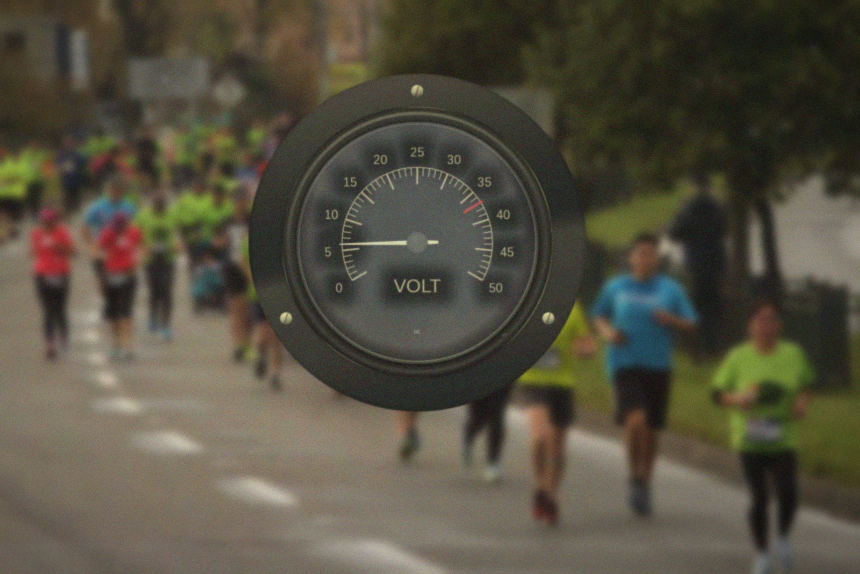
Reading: {"value": 6, "unit": "V"}
